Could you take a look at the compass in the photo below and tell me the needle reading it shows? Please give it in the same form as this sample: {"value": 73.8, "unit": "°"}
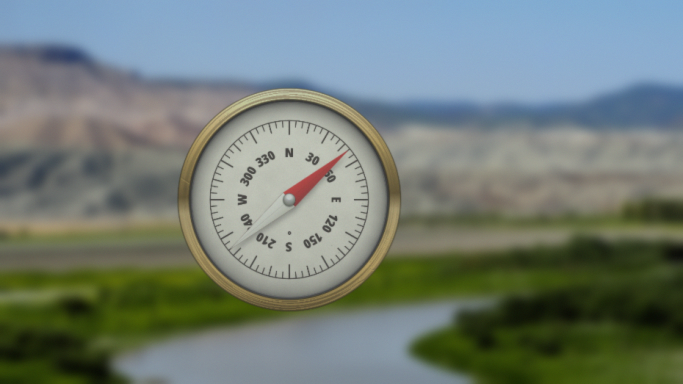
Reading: {"value": 50, "unit": "°"}
